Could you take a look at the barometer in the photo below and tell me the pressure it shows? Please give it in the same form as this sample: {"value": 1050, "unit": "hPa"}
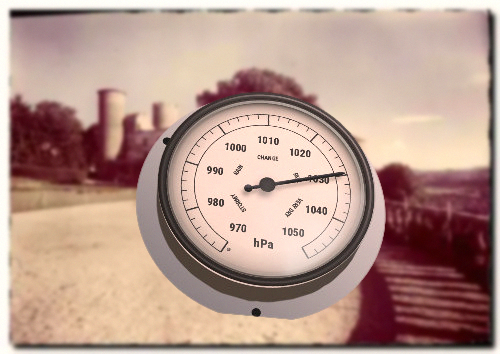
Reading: {"value": 1030, "unit": "hPa"}
